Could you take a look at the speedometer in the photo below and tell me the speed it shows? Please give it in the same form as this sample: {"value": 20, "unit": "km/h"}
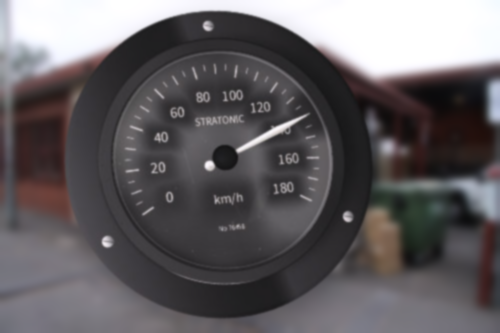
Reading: {"value": 140, "unit": "km/h"}
